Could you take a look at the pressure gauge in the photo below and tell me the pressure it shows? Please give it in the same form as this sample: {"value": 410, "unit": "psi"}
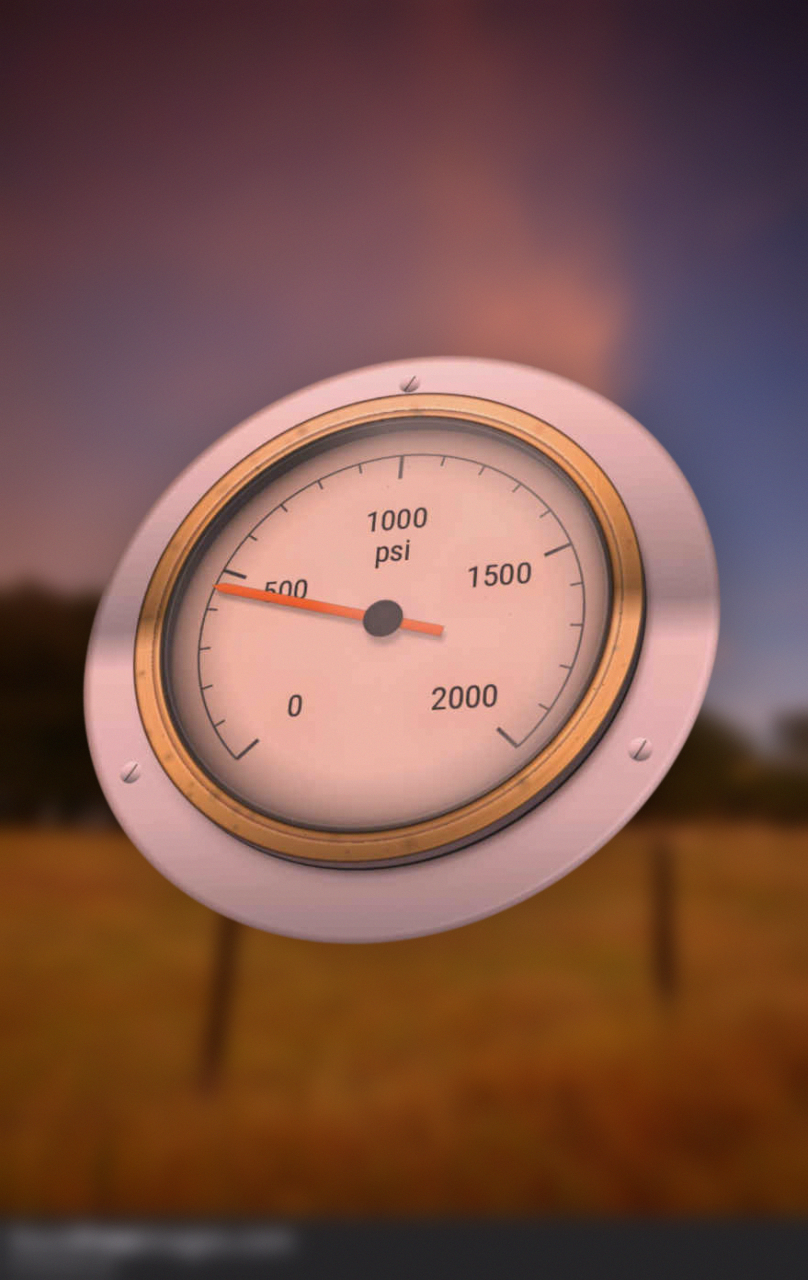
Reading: {"value": 450, "unit": "psi"}
